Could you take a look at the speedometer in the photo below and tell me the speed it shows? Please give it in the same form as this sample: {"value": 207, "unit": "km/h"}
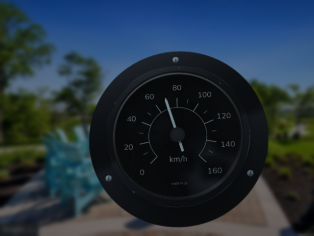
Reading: {"value": 70, "unit": "km/h"}
